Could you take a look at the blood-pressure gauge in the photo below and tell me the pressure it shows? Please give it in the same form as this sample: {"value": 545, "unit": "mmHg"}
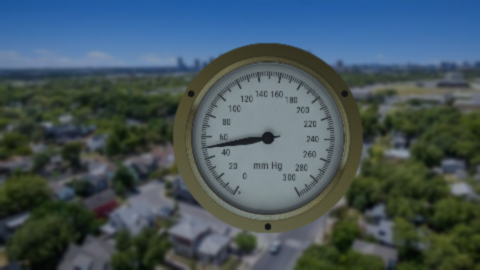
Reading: {"value": 50, "unit": "mmHg"}
